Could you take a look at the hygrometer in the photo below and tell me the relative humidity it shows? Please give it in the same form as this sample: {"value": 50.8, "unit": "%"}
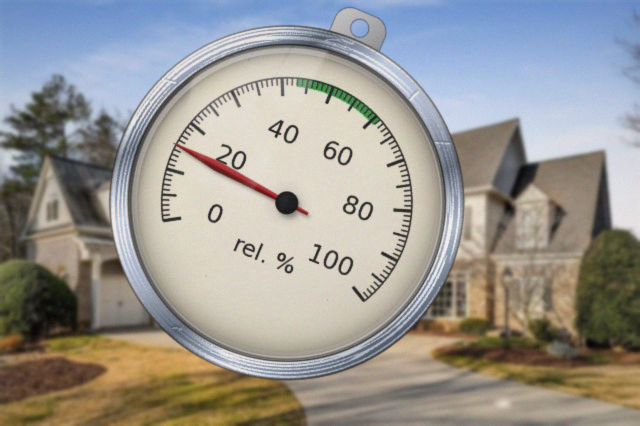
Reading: {"value": 15, "unit": "%"}
